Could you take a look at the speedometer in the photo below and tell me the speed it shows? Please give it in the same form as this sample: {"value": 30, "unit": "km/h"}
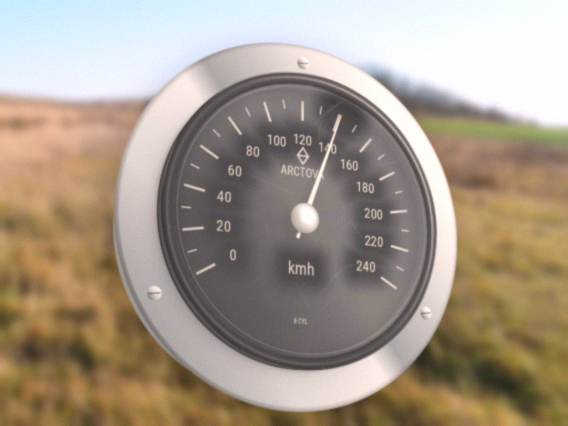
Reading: {"value": 140, "unit": "km/h"}
